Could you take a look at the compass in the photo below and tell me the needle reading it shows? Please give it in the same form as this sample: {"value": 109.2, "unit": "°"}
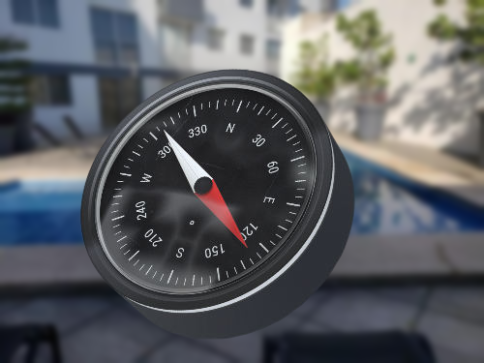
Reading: {"value": 127.5, "unit": "°"}
